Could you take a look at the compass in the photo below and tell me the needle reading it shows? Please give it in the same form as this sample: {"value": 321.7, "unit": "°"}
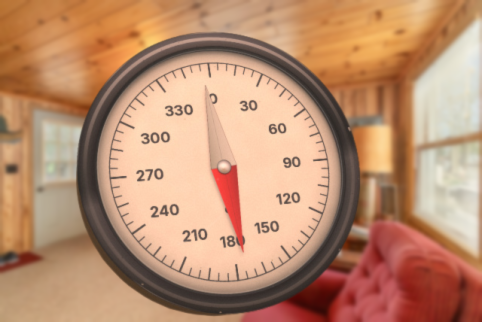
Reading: {"value": 175, "unit": "°"}
